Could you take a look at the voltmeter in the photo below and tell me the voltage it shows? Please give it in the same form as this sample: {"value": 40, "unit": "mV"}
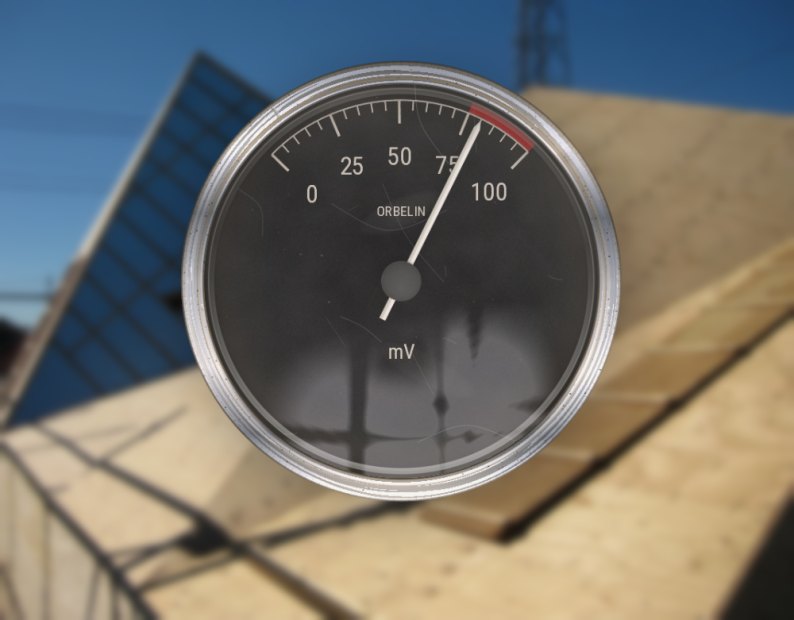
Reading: {"value": 80, "unit": "mV"}
